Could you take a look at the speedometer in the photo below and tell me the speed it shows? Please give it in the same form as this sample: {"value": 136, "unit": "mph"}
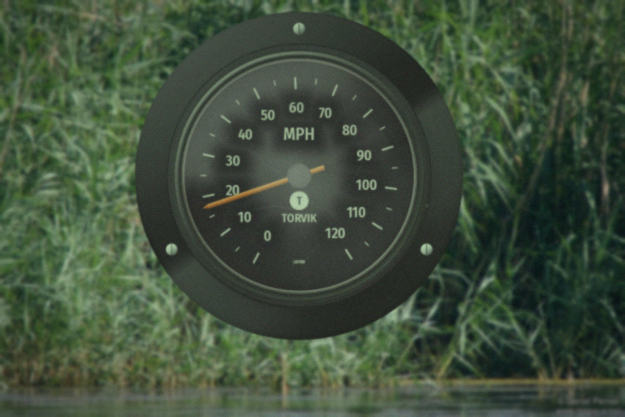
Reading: {"value": 17.5, "unit": "mph"}
